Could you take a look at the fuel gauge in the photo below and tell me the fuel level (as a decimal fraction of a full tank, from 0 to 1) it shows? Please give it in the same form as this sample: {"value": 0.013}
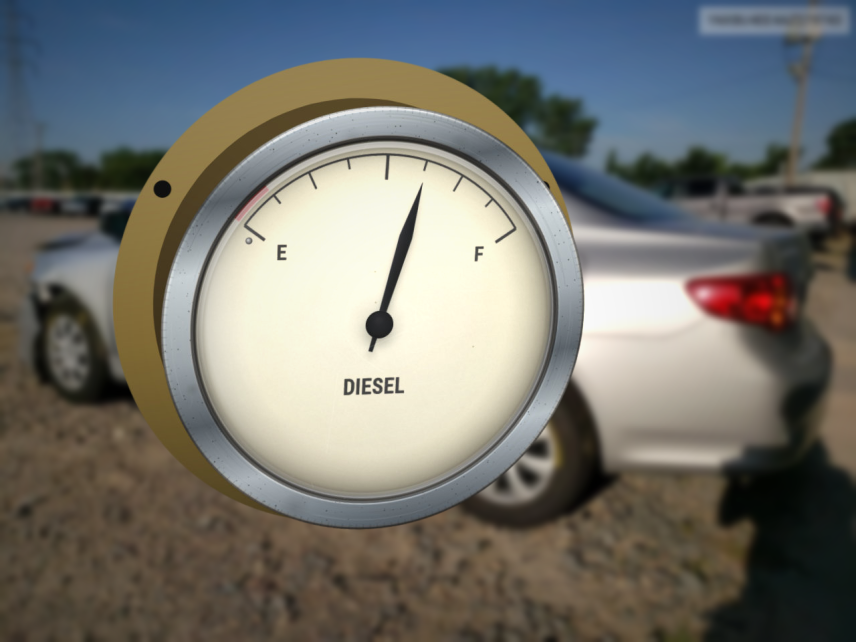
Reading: {"value": 0.625}
